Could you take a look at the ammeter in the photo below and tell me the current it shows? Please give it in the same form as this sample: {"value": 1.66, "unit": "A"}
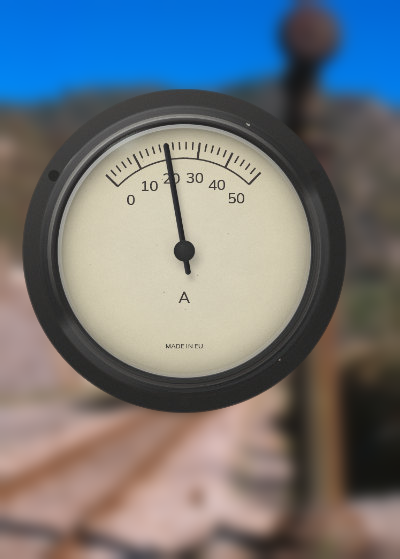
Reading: {"value": 20, "unit": "A"}
